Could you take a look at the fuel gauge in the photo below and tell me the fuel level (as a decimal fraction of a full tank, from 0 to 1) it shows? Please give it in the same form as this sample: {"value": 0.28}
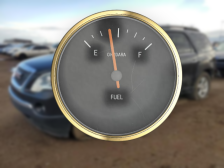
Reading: {"value": 0.375}
